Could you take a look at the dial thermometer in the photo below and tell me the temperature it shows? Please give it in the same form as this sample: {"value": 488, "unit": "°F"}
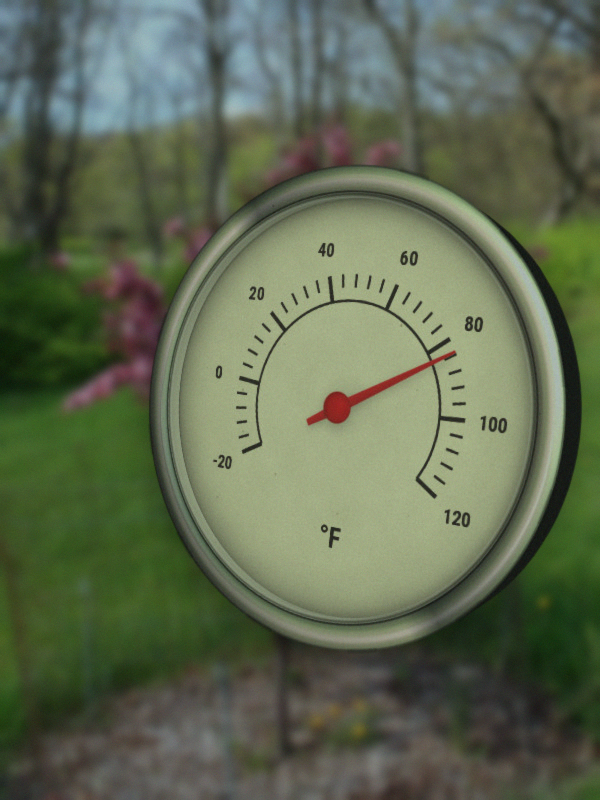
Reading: {"value": 84, "unit": "°F"}
